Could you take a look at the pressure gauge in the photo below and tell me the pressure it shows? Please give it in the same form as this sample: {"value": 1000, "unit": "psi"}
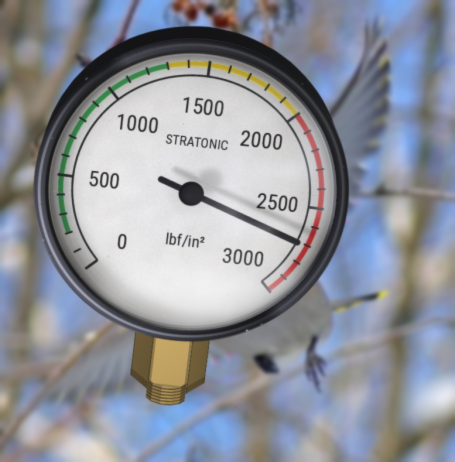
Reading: {"value": 2700, "unit": "psi"}
